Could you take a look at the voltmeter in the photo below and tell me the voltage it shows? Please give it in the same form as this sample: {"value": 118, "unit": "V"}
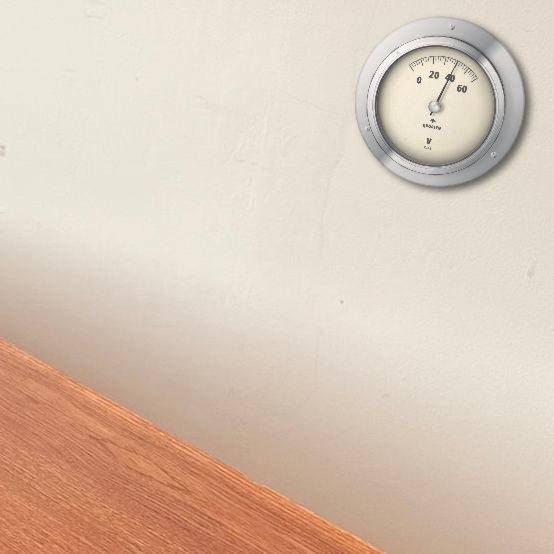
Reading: {"value": 40, "unit": "V"}
